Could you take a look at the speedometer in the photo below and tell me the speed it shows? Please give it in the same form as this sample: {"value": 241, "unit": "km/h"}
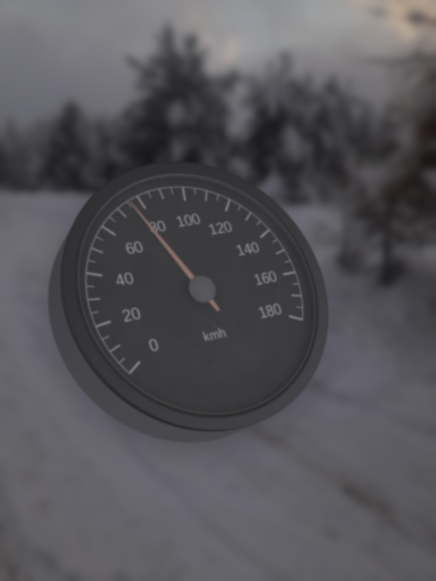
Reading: {"value": 75, "unit": "km/h"}
